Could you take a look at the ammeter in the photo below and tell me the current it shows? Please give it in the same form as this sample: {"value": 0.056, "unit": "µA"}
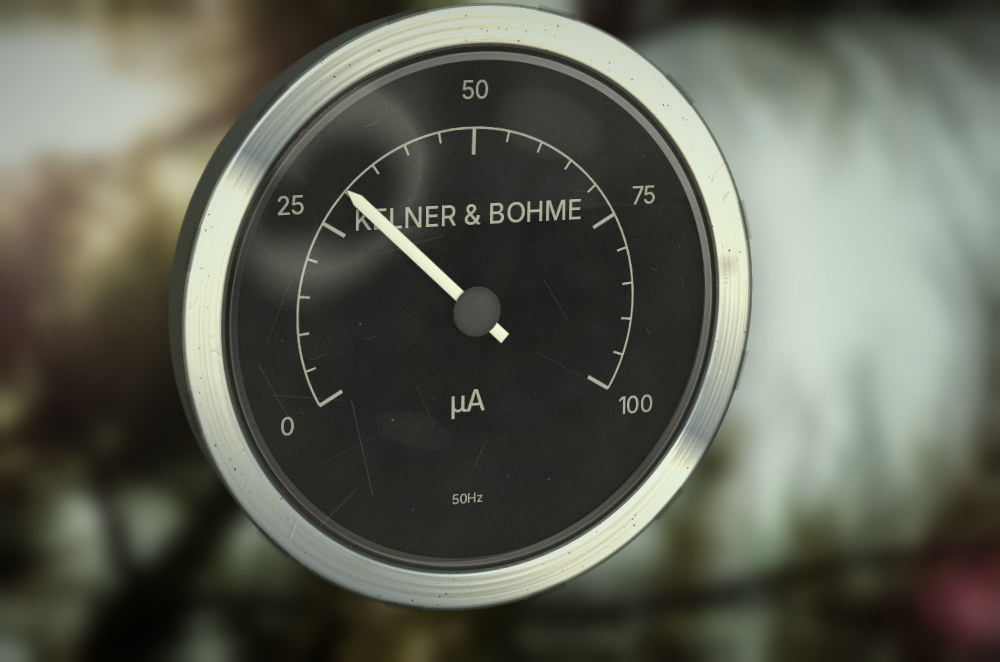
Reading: {"value": 30, "unit": "µA"}
